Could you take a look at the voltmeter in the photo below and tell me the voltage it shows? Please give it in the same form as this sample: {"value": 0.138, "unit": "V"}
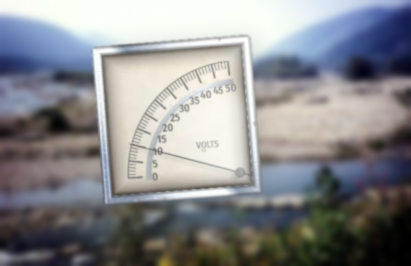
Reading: {"value": 10, "unit": "V"}
